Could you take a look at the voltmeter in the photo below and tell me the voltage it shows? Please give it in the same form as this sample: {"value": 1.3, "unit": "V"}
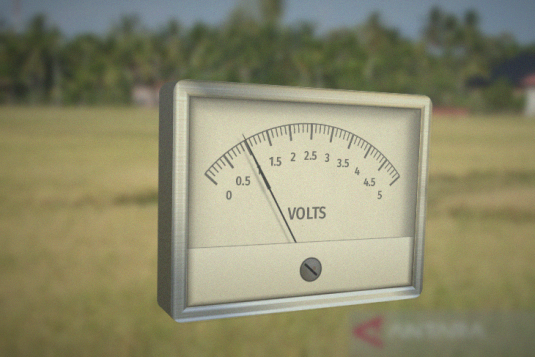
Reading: {"value": 1, "unit": "V"}
